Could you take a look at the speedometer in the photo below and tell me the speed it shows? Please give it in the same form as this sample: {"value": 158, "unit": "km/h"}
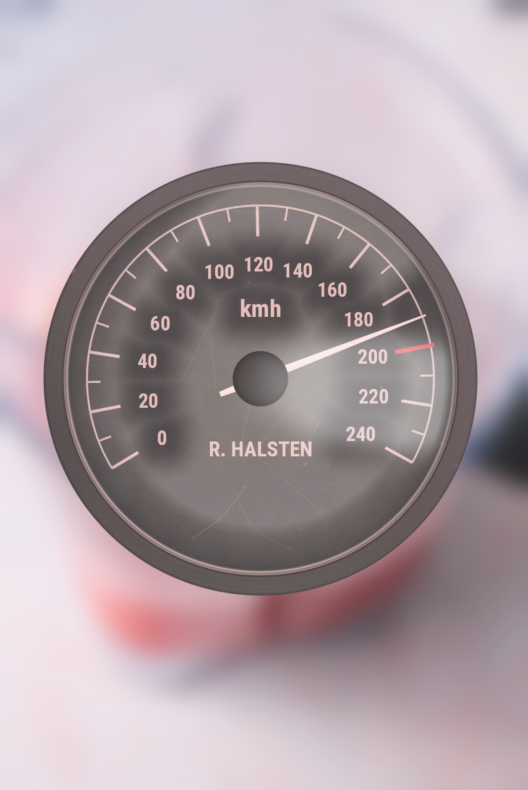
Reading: {"value": 190, "unit": "km/h"}
